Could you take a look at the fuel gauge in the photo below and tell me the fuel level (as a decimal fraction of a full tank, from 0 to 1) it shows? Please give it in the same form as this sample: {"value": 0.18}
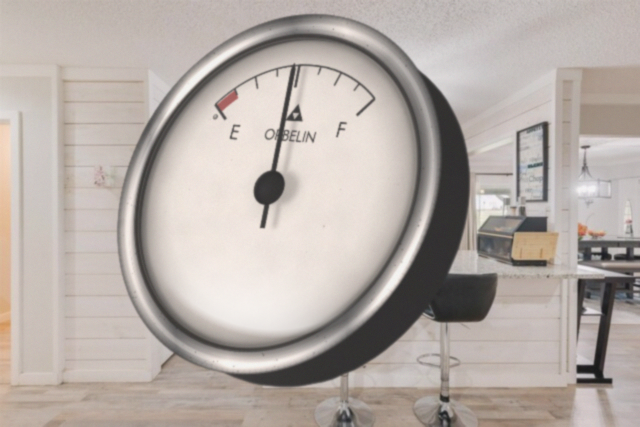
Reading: {"value": 0.5}
